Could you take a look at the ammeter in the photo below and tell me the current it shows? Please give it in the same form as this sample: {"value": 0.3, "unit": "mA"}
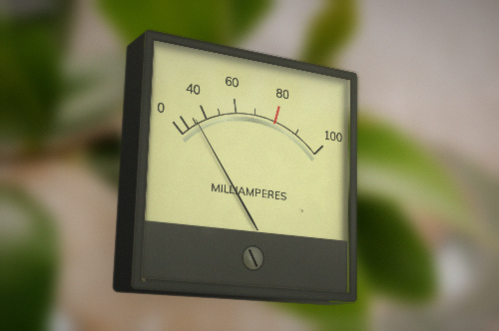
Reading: {"value": 30, "unit": "mA"}
